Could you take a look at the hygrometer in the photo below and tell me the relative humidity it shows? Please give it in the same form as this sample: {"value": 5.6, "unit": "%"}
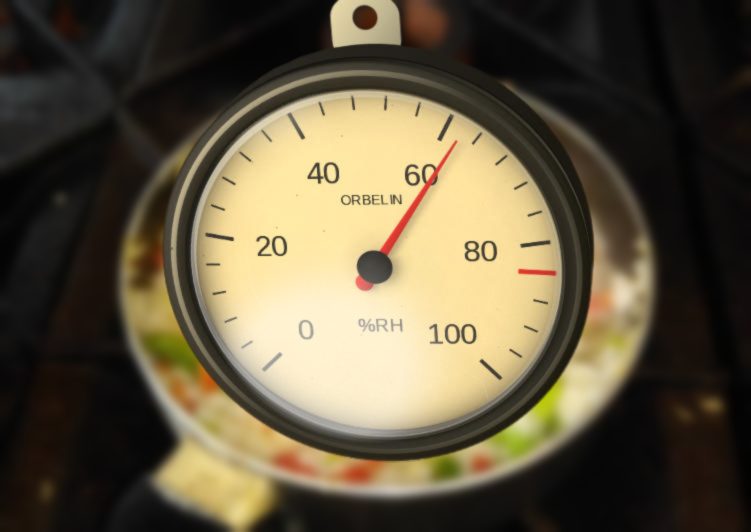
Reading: {"value": 62, "unit": "%"}
